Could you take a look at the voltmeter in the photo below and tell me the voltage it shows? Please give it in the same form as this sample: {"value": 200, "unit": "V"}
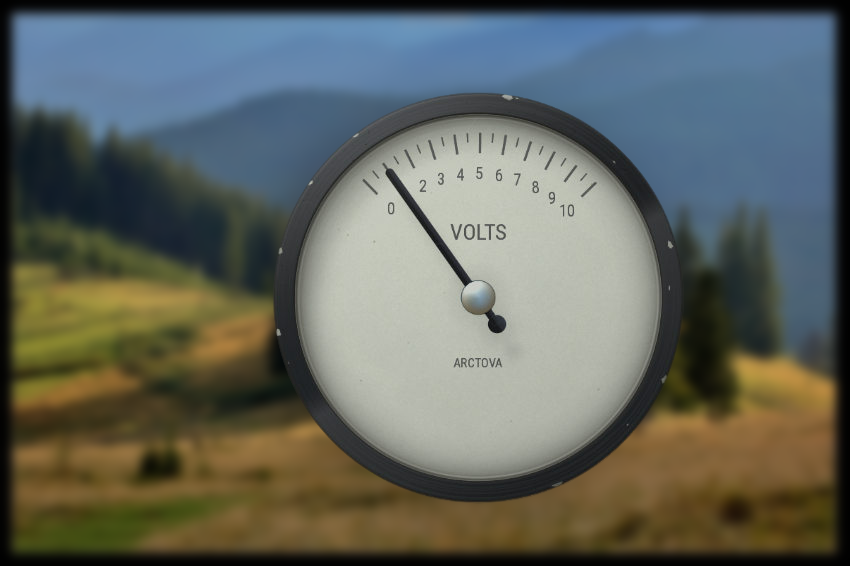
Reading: {"value": 1, "unit": "V"}
